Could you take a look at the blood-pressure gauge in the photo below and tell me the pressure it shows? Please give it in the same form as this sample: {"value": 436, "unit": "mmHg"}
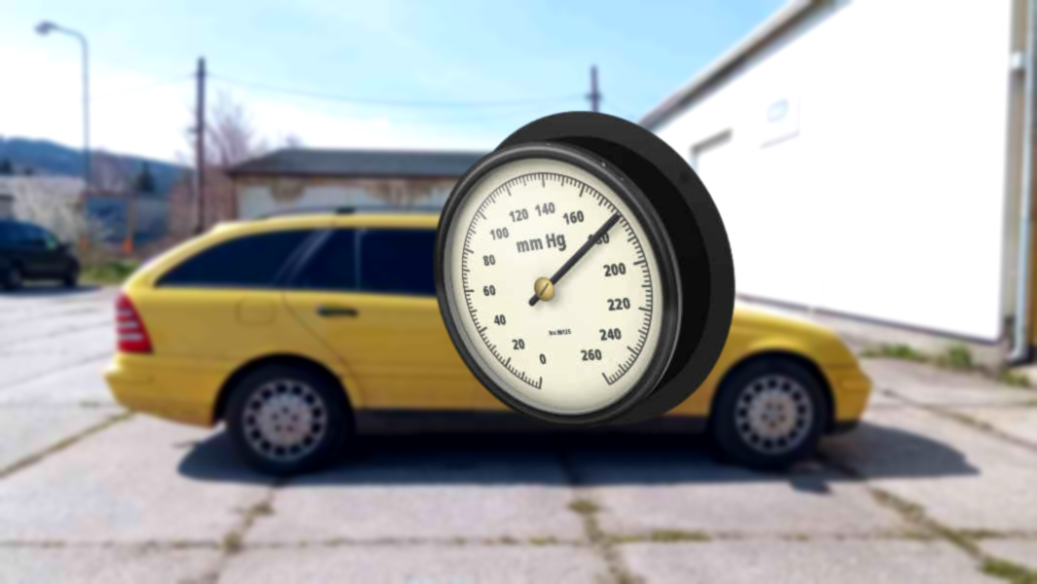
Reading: {"value": 180, "unit": "mmHg"}
